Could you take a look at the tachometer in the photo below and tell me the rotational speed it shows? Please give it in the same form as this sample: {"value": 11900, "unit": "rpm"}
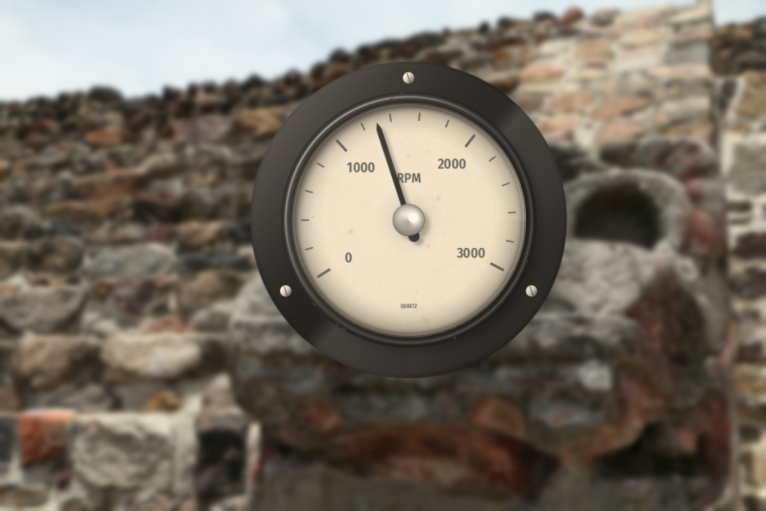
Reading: {"value": 1300, "unit": "rpm"}
